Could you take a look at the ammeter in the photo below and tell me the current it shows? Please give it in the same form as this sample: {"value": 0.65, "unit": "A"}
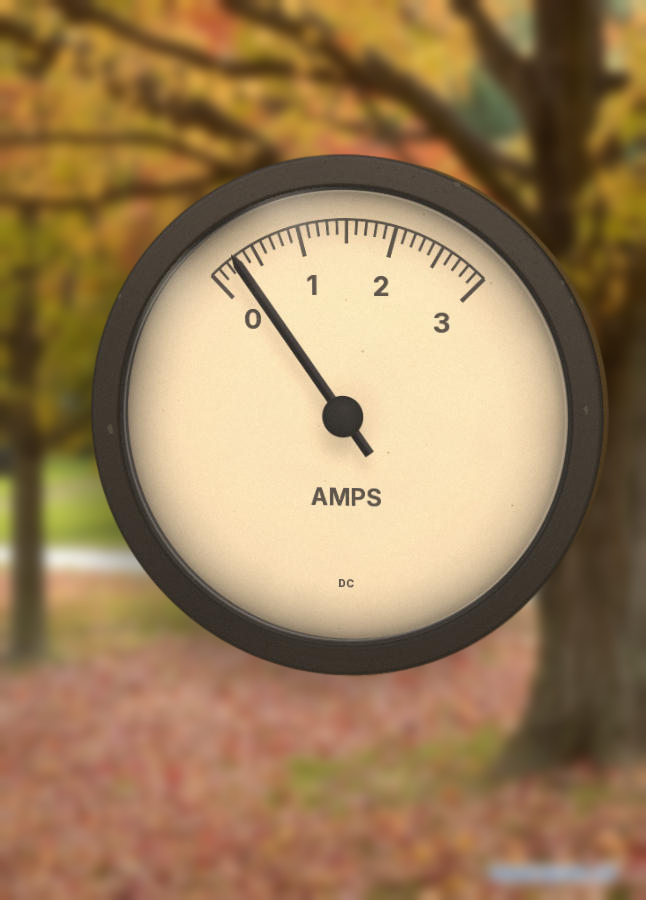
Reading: {"value": 0.3, "unit": "A"}
